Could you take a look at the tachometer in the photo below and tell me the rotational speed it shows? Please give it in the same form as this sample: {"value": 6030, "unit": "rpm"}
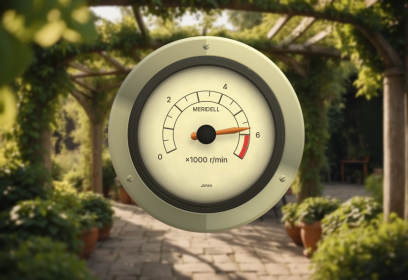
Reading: {"value": 5750, "unit": "rpm"}
